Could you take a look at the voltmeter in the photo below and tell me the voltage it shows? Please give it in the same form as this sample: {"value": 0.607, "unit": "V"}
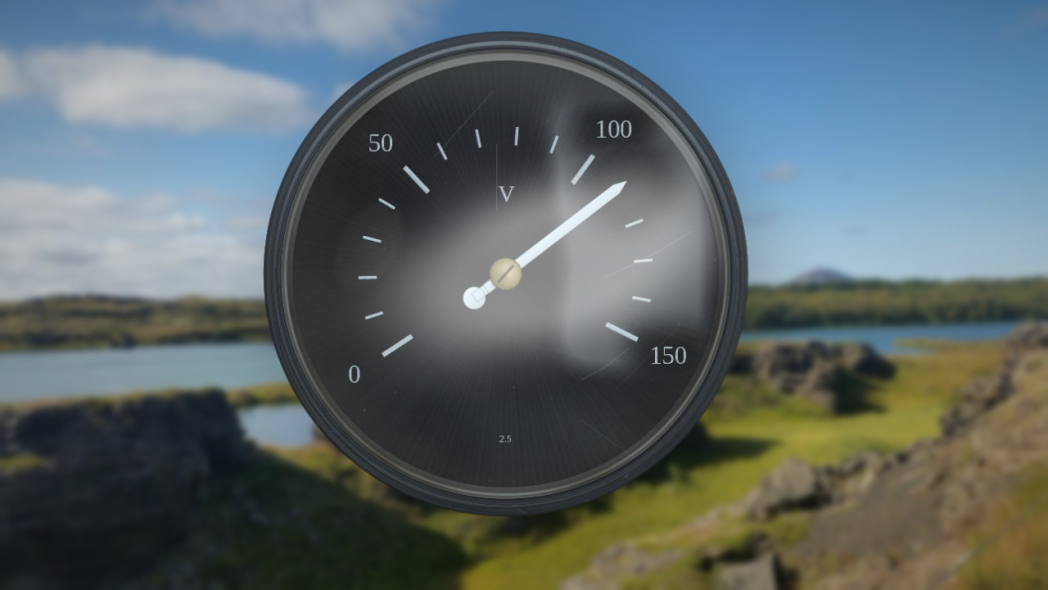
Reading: {"value": 110, "unit": "V"}
